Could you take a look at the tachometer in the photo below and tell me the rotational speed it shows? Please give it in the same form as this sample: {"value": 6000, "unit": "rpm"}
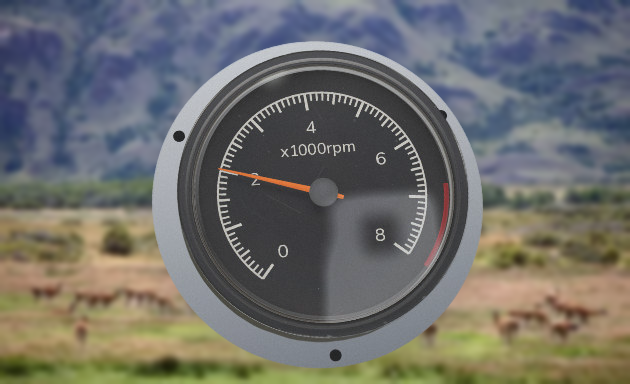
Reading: {"value": 2000, "unit": "rpm"}
